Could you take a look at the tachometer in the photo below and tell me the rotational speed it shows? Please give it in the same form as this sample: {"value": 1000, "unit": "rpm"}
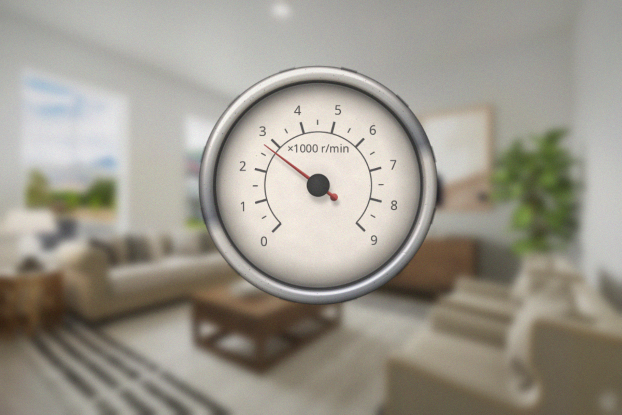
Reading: {"value": 2750, "unit": "rpm"}
